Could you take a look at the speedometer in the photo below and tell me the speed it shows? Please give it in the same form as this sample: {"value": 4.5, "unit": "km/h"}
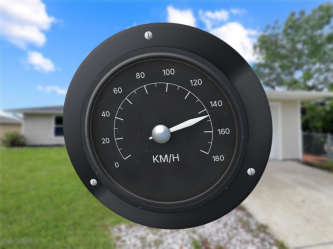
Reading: {"value": 145, "unit": "km/h"}
